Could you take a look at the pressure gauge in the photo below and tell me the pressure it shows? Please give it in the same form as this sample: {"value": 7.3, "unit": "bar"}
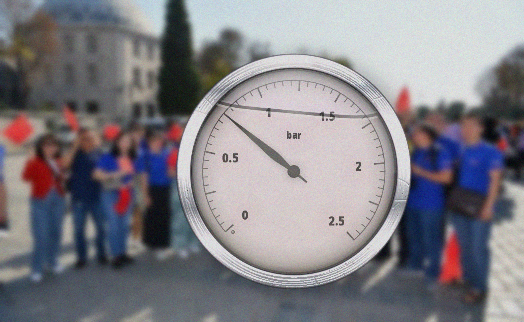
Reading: {"value": 0.75, "unit": "bar"}
